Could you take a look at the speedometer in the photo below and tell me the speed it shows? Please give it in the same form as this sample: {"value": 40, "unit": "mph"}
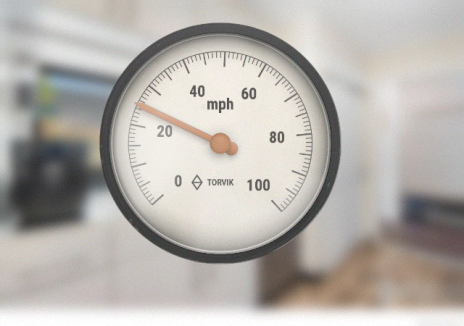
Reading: {"value": 25, "unit": "mph"}
